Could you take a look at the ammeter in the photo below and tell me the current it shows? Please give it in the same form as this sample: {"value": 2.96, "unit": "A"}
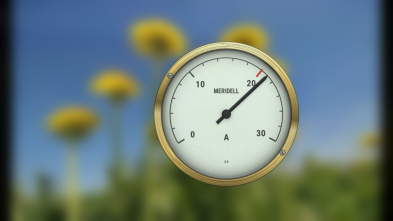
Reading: {"value": 21, "unit": "A"}
